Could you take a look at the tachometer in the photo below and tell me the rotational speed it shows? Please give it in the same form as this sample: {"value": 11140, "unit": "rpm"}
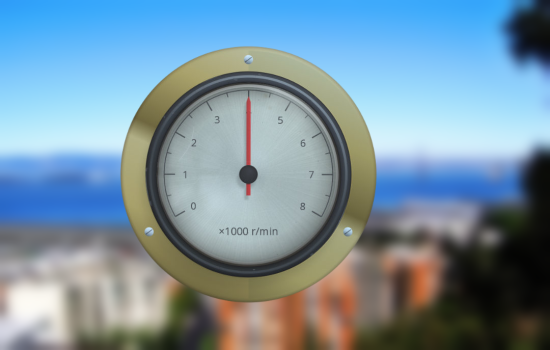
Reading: {"value": 4000, "unit": "rpm"}
